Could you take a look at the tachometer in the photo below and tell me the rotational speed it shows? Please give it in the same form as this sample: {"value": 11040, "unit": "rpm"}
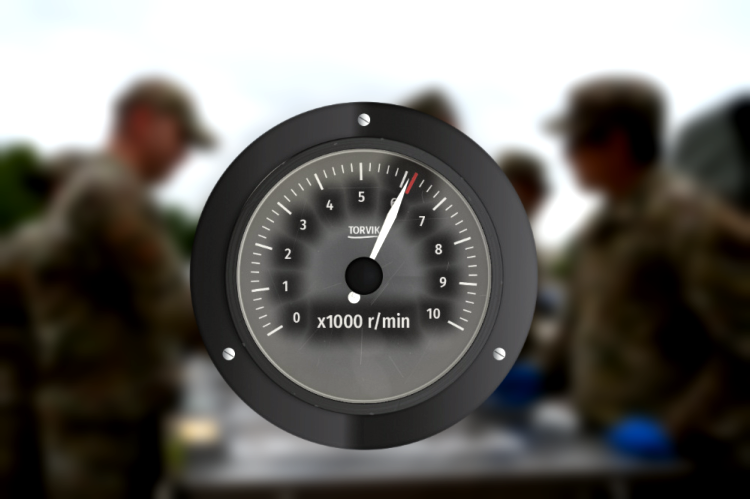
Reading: {"value": 6100, "unit": "rpm"}
